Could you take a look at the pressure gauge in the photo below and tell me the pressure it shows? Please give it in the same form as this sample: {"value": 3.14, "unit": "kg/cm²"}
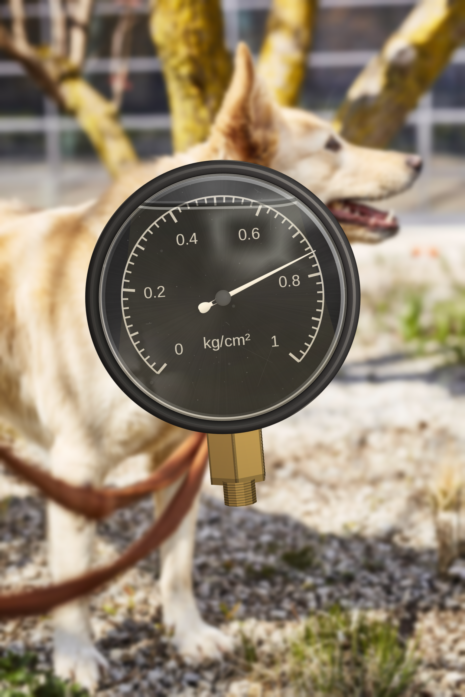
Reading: {"value": 0.75, "unit": "kg/cm²"}
